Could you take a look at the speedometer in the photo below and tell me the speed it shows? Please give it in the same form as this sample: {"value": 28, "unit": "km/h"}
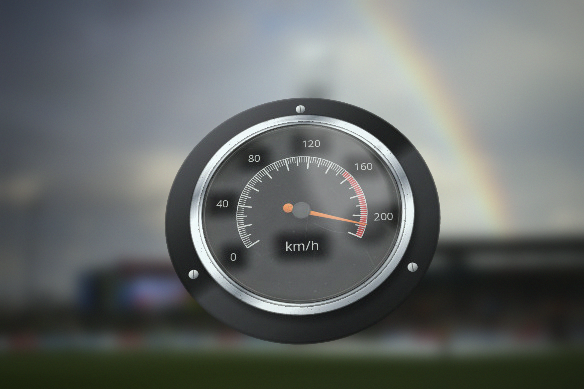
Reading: {"value": 210, "unit": "km/h"}
